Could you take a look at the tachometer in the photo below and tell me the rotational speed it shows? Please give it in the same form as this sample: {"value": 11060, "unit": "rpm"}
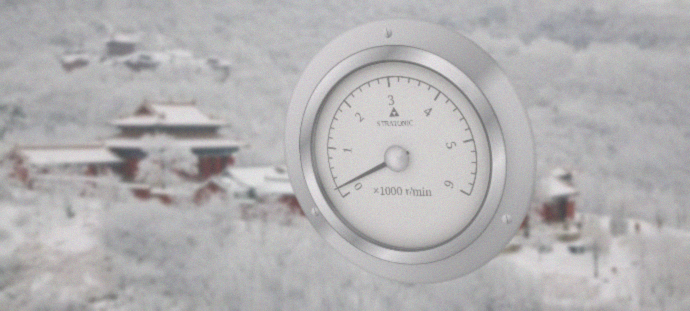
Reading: {"value": 200, "unit": "rpm"}
